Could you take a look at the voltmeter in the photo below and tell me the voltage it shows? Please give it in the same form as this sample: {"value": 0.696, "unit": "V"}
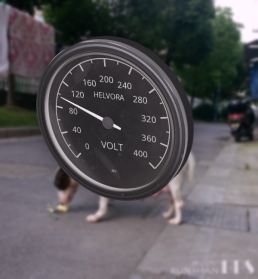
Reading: {"value": 100, "unit": "V"}
